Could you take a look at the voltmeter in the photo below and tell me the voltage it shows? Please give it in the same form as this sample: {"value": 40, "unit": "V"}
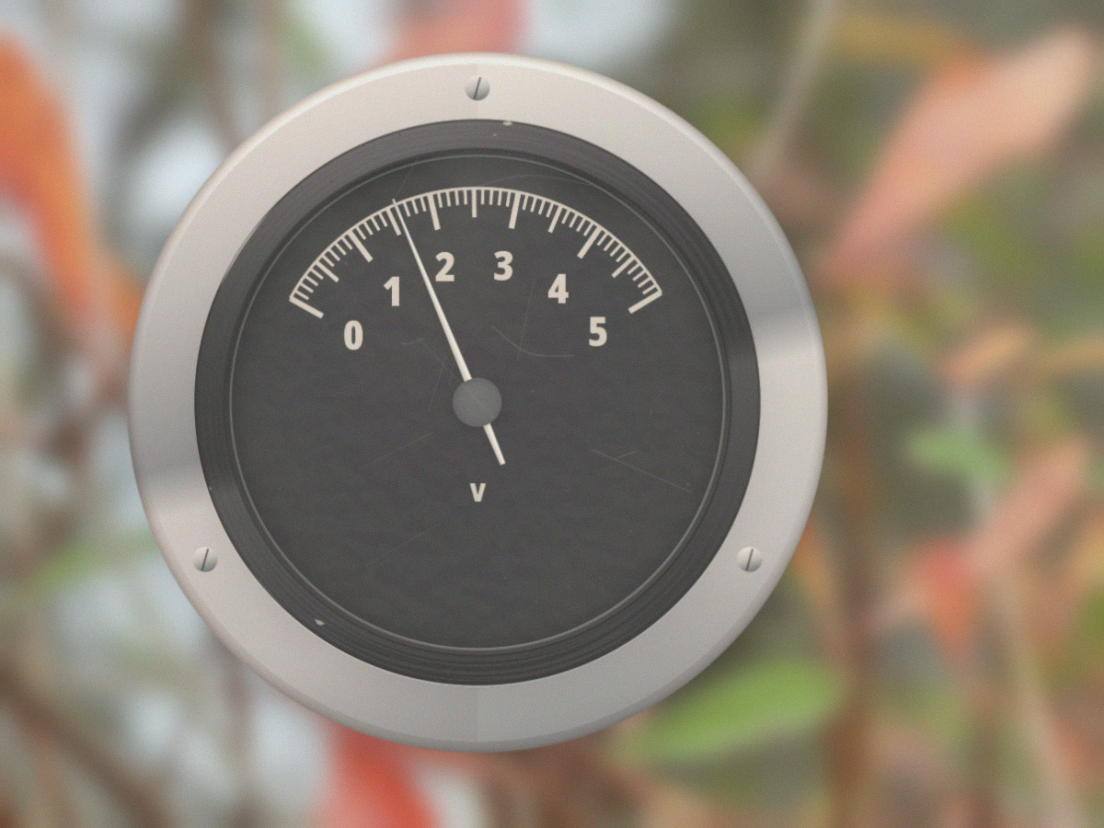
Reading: {"value": 1.6, "unit": "V"}
